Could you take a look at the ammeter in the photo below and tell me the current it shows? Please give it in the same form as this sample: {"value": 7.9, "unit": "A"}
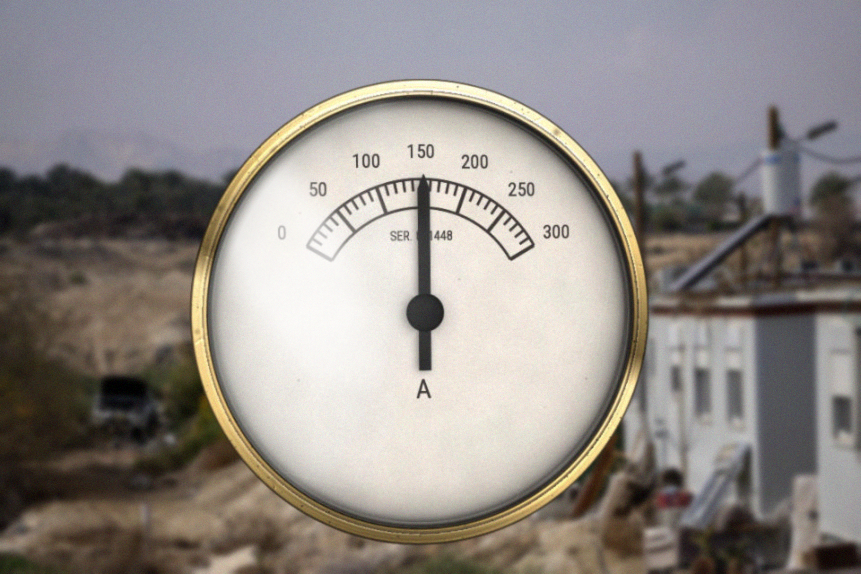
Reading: {"value": 150, "unit": "A"}
